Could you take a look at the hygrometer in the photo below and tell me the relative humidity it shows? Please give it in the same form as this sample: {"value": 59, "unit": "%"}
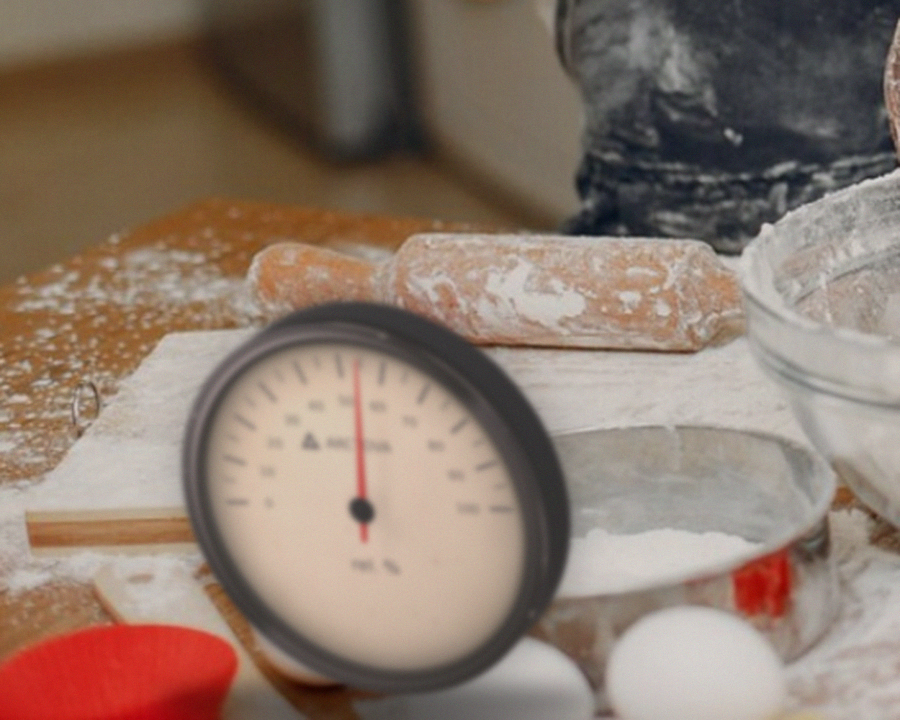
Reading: {"value": 55, "unit": "%"}
